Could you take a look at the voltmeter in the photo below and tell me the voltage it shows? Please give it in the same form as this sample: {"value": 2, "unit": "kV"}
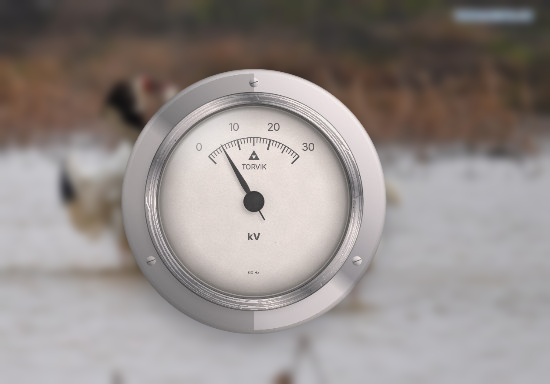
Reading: {"value": 5, "unit": "kV"}
